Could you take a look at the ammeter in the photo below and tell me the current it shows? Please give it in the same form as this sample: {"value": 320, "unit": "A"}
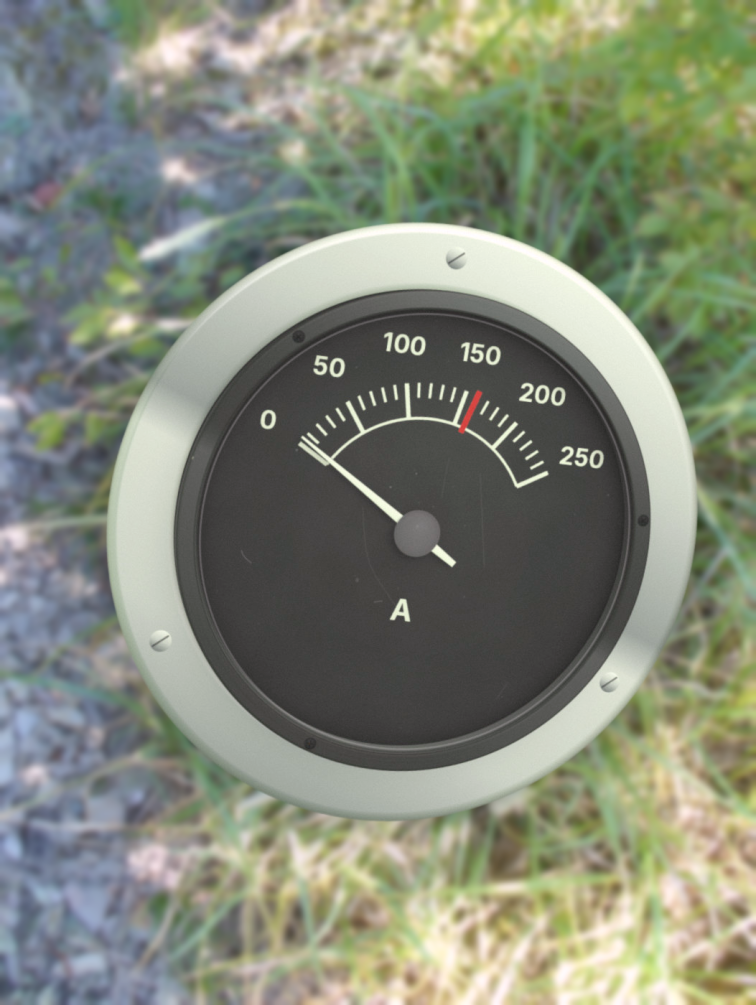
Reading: {"value": 5, "unit": "A"}
